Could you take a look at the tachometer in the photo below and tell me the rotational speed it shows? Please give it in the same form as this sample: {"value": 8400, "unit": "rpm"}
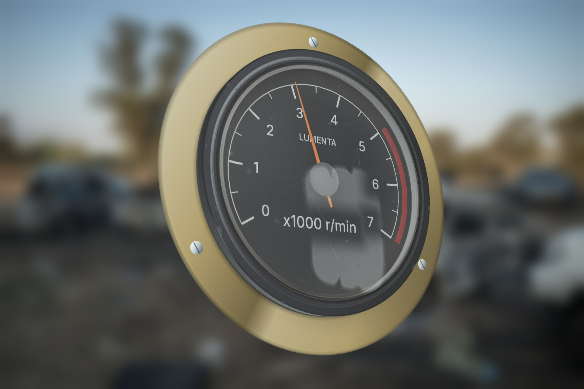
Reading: {"value": 3000, "unit": "rpm"}
